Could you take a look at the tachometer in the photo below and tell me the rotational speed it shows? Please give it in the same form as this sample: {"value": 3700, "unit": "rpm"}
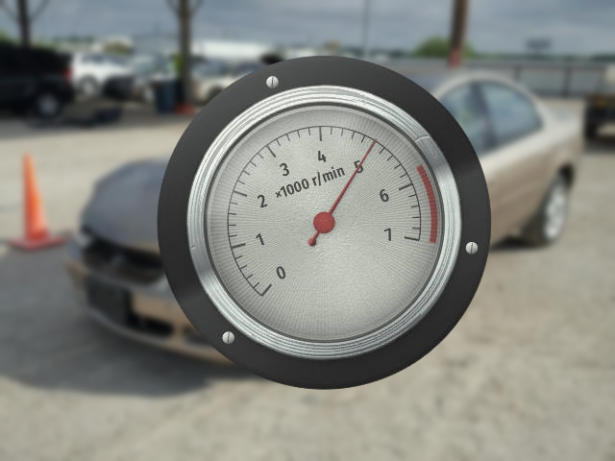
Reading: {"value": 5000, "unit": "rpm"}
